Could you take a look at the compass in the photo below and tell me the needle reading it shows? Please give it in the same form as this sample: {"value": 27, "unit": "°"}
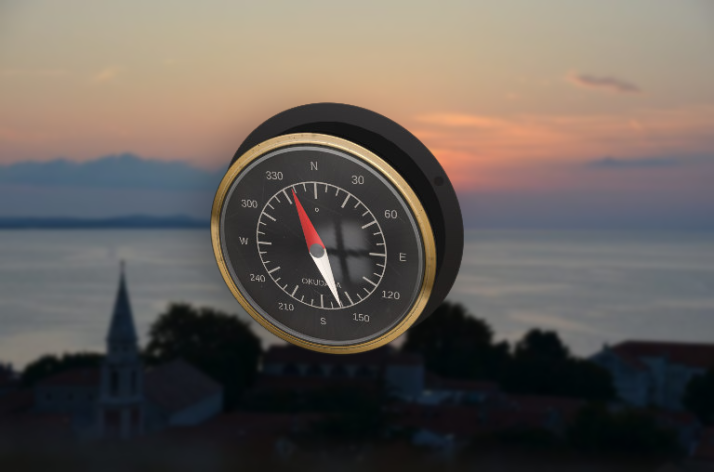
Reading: {"value": 340, "unit": "°"}
